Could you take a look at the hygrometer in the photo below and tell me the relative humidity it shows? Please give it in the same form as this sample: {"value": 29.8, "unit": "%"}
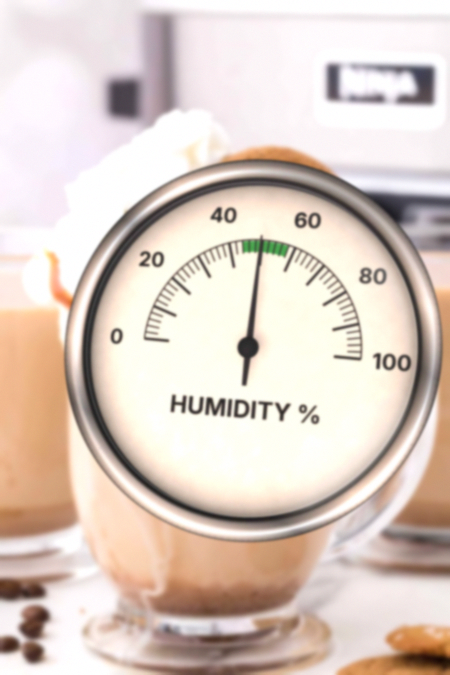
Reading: {"value": 50, "unit": "%"}
